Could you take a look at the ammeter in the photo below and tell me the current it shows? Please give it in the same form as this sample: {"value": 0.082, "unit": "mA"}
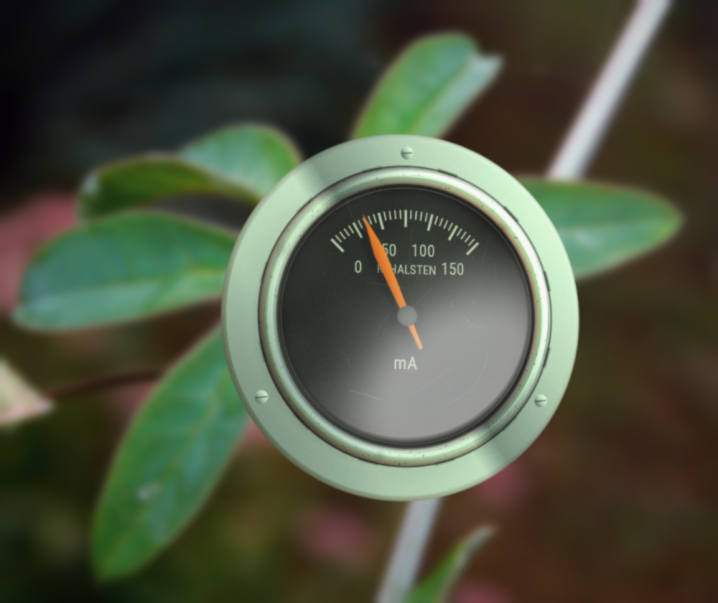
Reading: {"value": 35, "unit": "mA"}
